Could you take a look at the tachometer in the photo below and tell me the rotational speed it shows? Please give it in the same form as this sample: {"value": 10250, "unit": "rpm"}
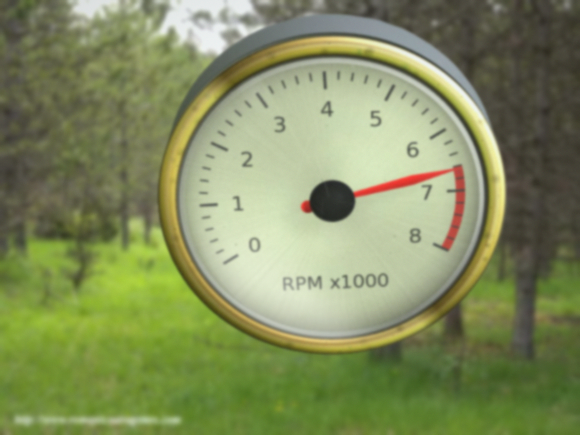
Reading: {"value": 6600, "unit": "rpm"}
